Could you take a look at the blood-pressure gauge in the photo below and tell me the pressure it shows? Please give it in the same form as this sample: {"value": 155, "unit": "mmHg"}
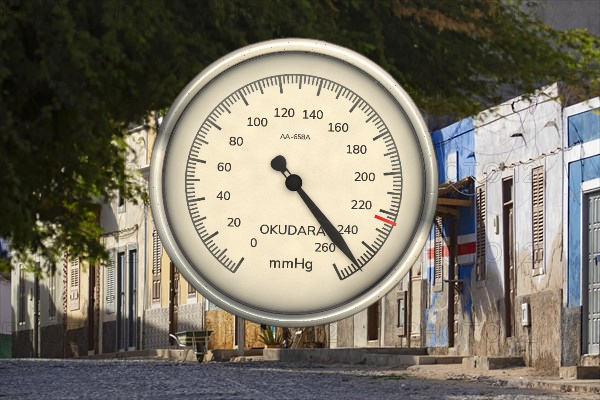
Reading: {"value": 250, "unit": "mmHg"}
